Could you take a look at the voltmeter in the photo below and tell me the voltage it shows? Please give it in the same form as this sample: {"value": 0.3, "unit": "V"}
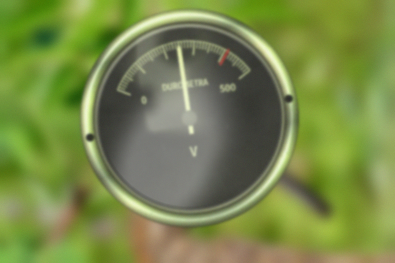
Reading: {"value": 250, "unit": "V"}
